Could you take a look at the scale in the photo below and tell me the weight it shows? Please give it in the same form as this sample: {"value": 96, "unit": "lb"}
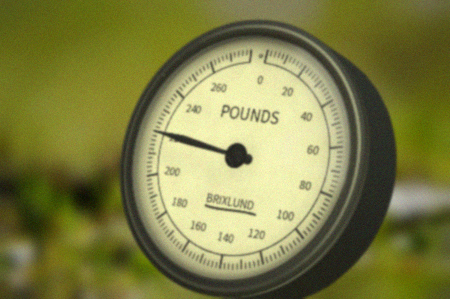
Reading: {"value": 220, "unit": "lb"}
